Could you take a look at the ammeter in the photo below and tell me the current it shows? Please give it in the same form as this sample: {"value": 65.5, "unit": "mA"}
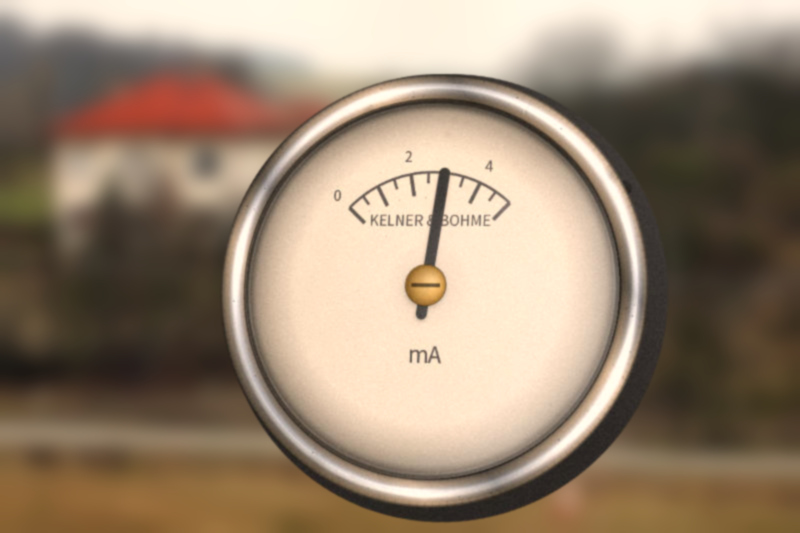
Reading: {"value": 3, "unit": "mA"}
